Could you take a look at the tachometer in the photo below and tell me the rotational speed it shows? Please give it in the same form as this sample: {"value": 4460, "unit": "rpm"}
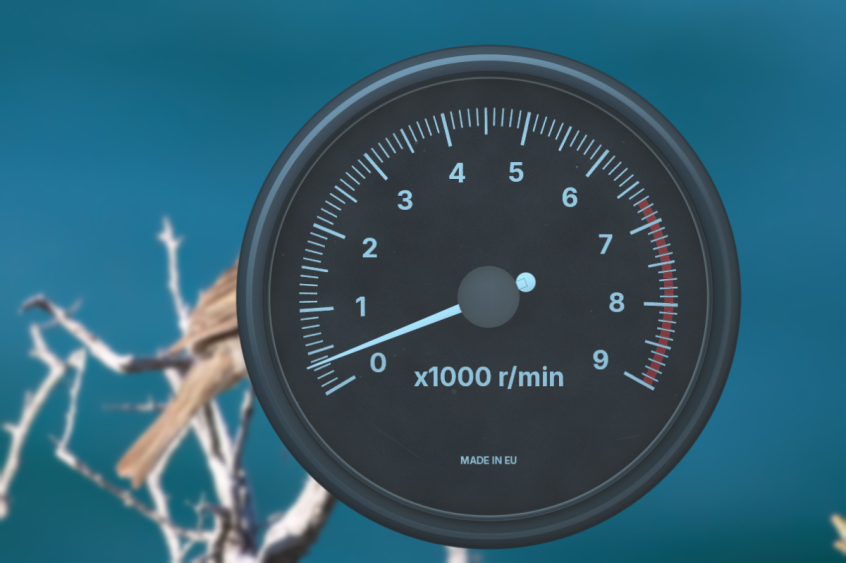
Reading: {"value": 350, "unit": "rpm"}
